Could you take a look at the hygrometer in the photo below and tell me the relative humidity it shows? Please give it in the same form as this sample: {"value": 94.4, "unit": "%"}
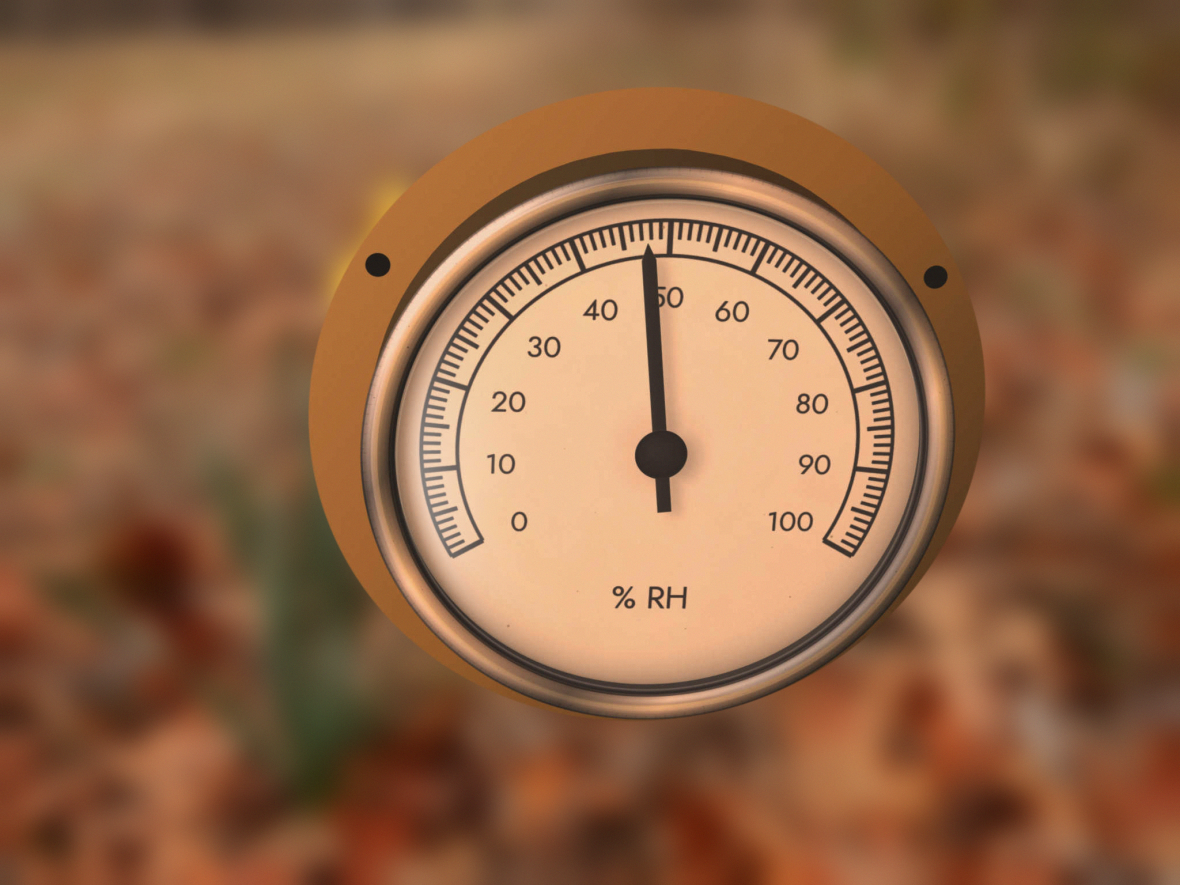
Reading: {"value": 47.5, "unit": "%"}
